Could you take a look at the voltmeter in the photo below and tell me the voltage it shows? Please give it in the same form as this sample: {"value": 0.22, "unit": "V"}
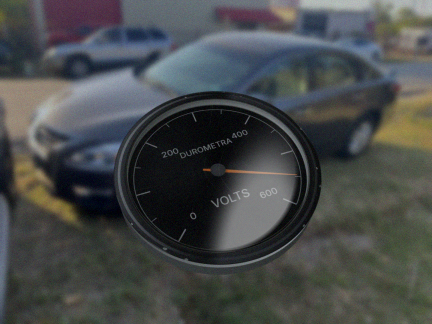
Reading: {"value": 550, "unit": "V"}
